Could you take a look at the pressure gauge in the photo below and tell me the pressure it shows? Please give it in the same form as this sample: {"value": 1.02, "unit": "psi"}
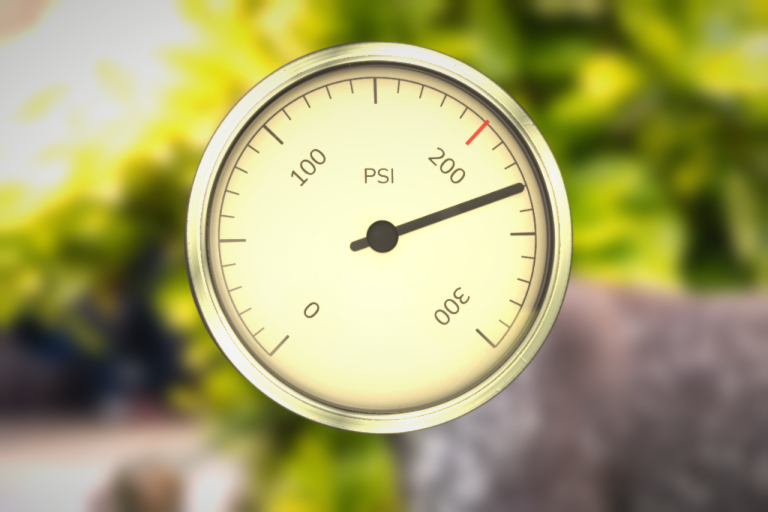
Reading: {"value": 230, "unit": "psi"}
